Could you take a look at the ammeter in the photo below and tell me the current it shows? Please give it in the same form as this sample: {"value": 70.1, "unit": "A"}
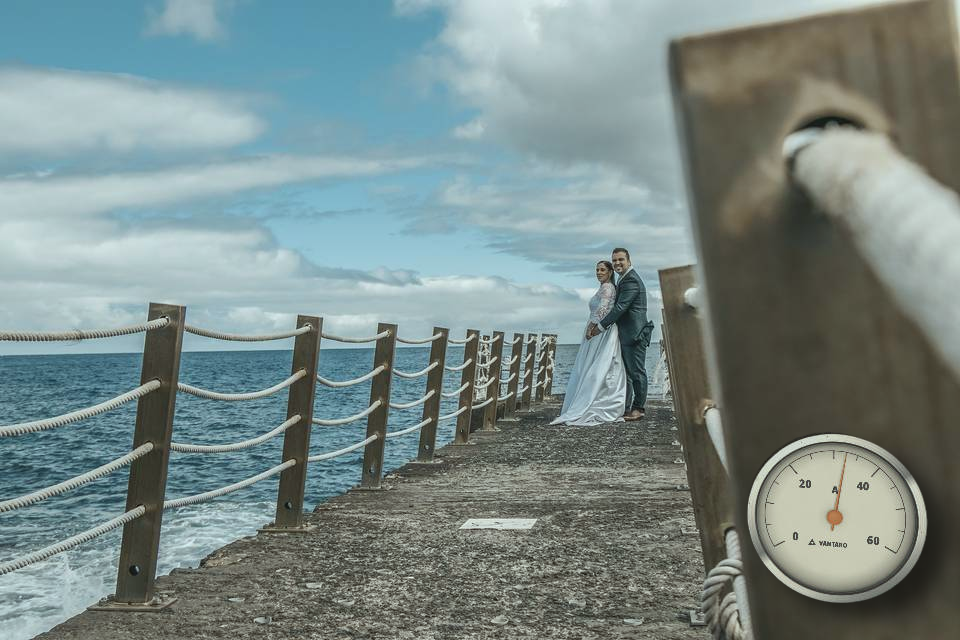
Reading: {"value": 32.5, "unit": "A"}
